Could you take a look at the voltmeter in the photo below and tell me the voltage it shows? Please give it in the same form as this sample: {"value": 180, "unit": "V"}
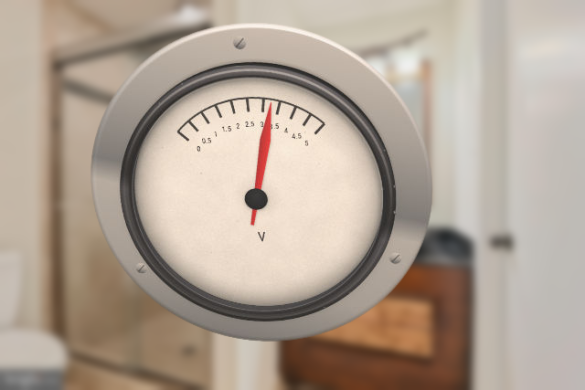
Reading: {"value": 3.25, "unit": "V"}
